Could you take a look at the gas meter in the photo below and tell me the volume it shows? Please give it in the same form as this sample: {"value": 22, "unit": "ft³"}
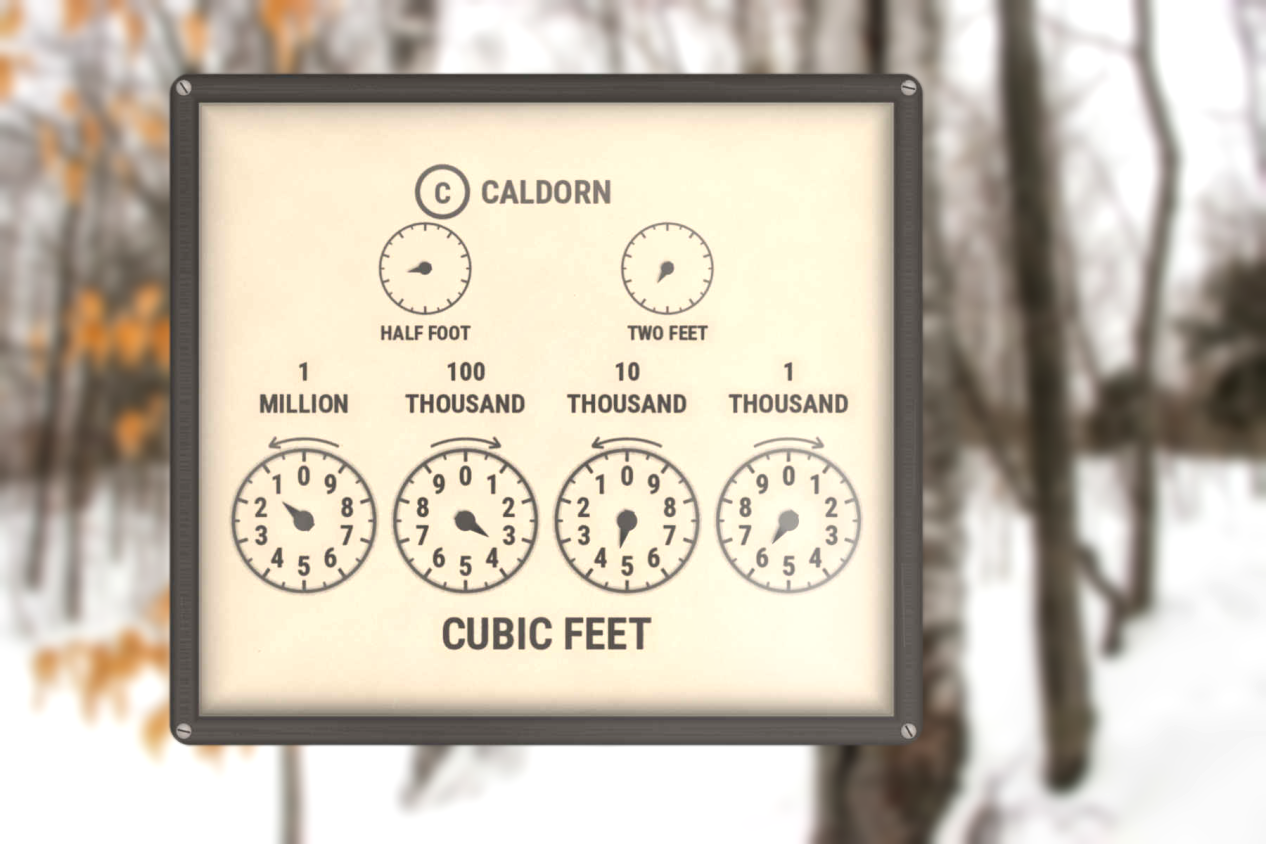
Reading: {"value": 134600, "unit": "ft³"}
